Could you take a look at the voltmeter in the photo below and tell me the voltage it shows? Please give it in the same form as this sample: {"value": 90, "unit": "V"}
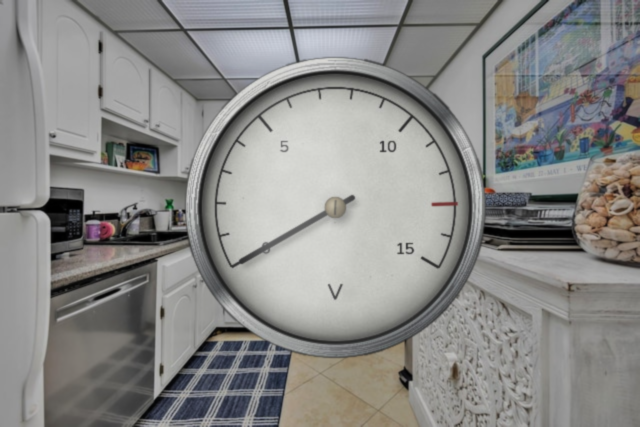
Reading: {"value": 0, "unit": "V"}
